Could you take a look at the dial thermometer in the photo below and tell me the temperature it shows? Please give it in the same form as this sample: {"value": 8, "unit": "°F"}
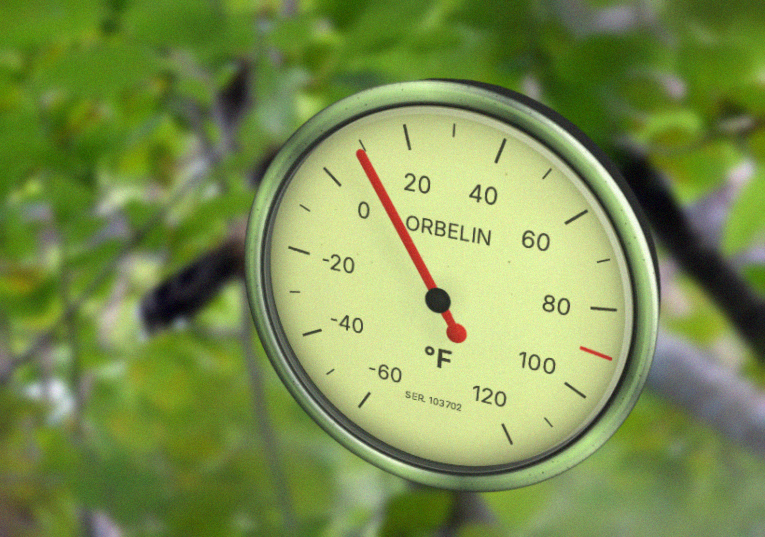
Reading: {"value": 10, "unit": "°F"}
